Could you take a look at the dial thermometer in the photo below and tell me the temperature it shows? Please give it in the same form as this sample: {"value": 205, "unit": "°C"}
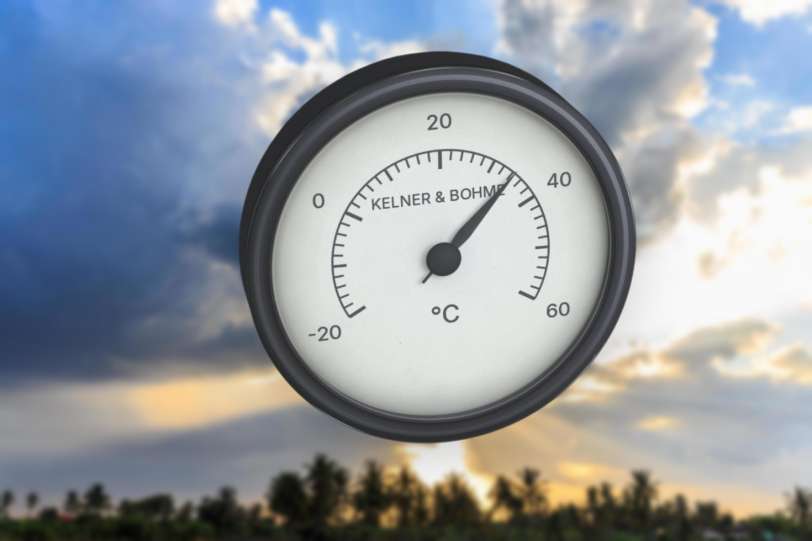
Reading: {"value": 34, "unit": "°C"}
